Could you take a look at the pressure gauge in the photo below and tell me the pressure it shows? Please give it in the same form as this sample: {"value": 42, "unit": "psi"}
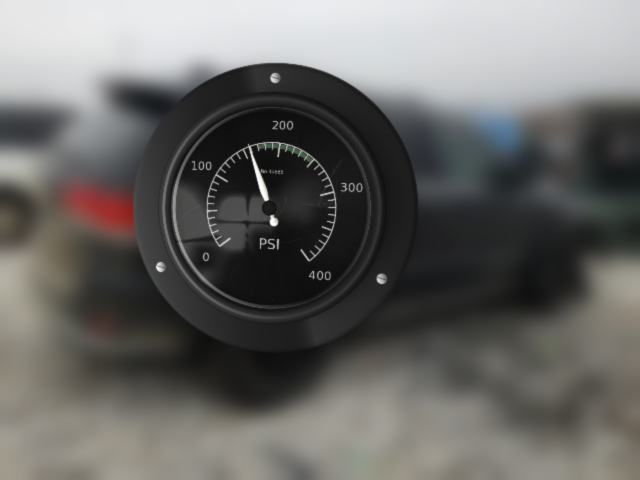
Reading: {"value": 160, "unit": "psi"}
